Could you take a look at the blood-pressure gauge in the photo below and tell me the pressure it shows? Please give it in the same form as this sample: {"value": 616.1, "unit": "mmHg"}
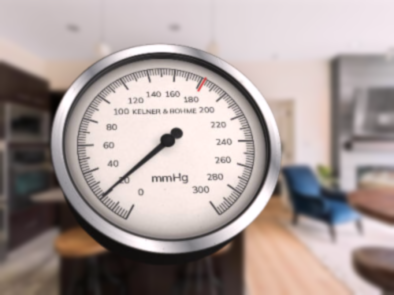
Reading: {"value": 20, "unit": "mmHg"}
